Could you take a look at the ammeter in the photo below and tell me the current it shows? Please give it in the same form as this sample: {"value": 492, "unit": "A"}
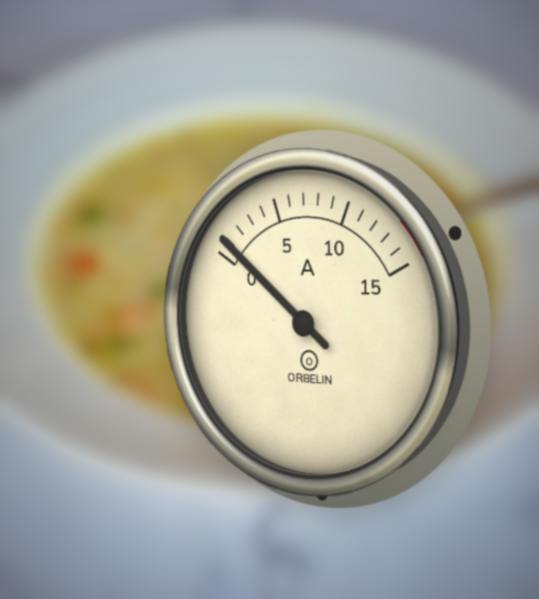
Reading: {"value": 1, "unit": "A"}
